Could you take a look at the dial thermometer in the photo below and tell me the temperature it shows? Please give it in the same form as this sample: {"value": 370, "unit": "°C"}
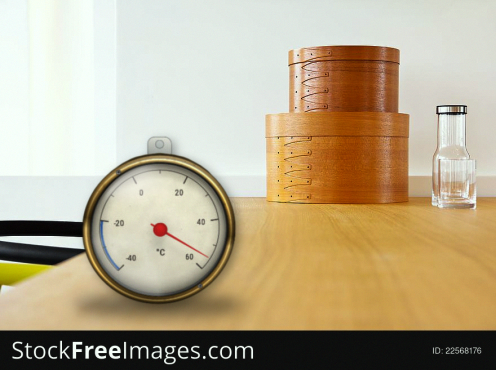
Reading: {"value": 55, "unit": "°C"}
